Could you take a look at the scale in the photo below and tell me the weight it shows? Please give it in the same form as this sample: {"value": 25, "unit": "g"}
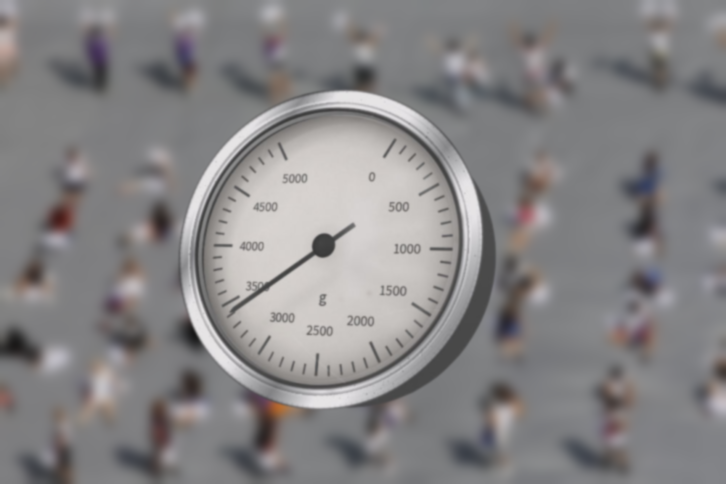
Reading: {"value": 3400, "unit": "g"}
